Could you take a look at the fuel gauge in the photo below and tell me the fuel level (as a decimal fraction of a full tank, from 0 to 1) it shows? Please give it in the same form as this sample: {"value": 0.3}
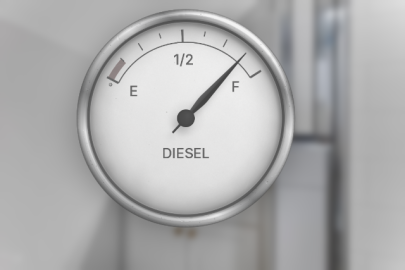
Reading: {"value": 0.875}
